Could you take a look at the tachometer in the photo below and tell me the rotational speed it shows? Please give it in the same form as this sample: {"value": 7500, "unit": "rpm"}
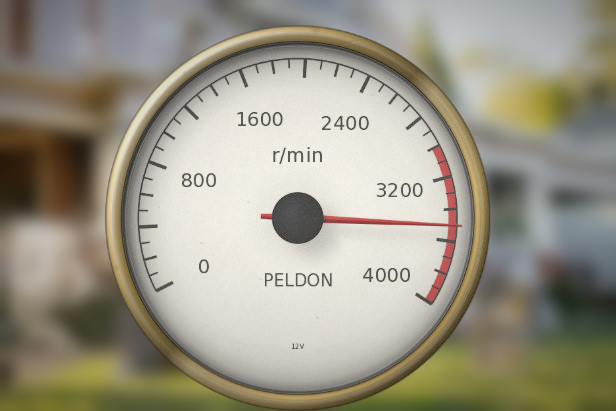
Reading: {"value": 3500, "unit": "rpm"}
